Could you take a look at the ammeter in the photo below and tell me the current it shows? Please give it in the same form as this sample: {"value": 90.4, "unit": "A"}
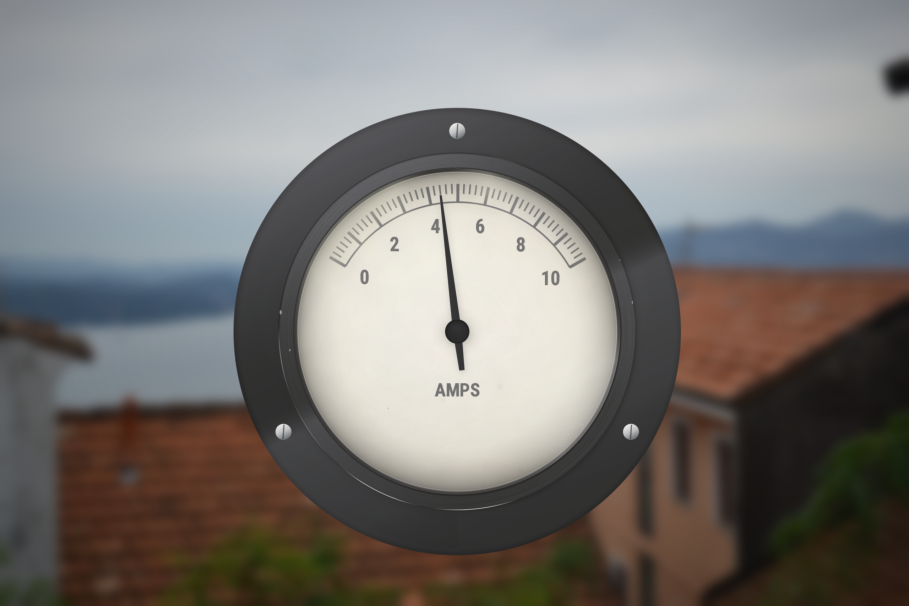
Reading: {"value": 4.4, "unit": "A"}
